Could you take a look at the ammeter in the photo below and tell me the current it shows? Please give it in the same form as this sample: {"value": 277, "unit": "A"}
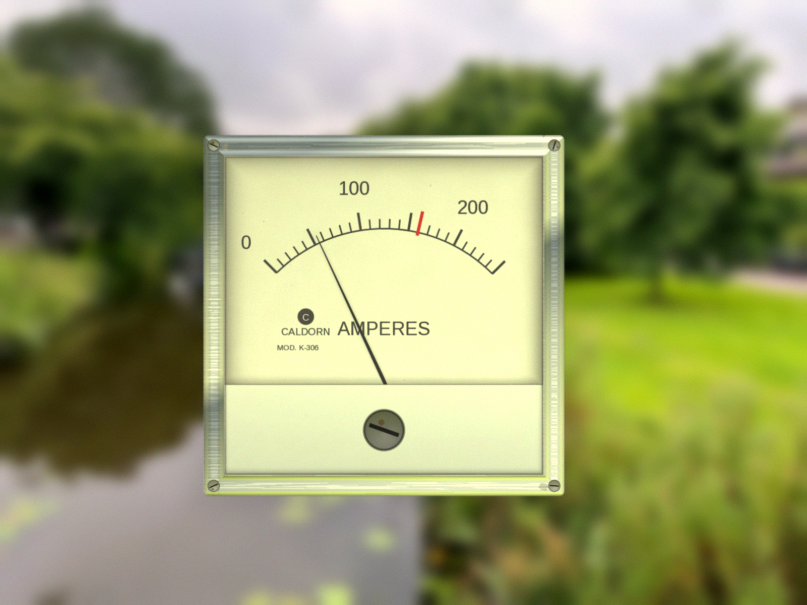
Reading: {"value": 55, "unit": "A"}
